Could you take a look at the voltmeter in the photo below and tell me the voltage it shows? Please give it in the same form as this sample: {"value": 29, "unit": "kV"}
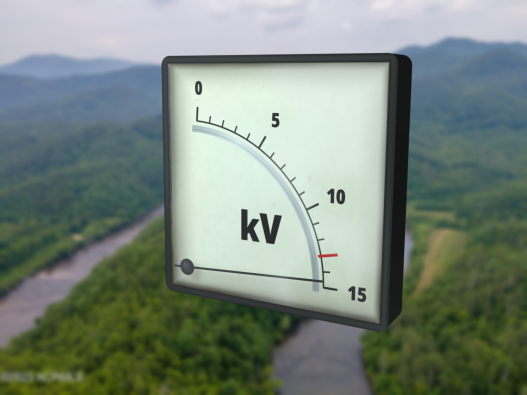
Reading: {"value": 14.5, "unit": "kV"}
